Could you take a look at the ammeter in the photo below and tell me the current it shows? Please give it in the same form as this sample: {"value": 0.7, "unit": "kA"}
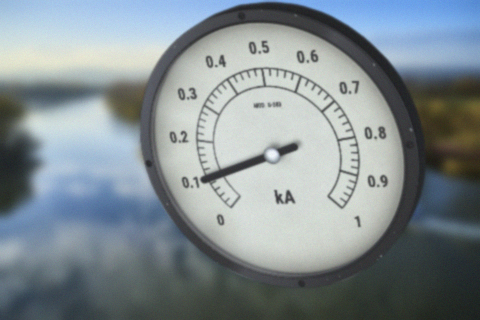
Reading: {"value": 0.1, "unit": "kA"}
